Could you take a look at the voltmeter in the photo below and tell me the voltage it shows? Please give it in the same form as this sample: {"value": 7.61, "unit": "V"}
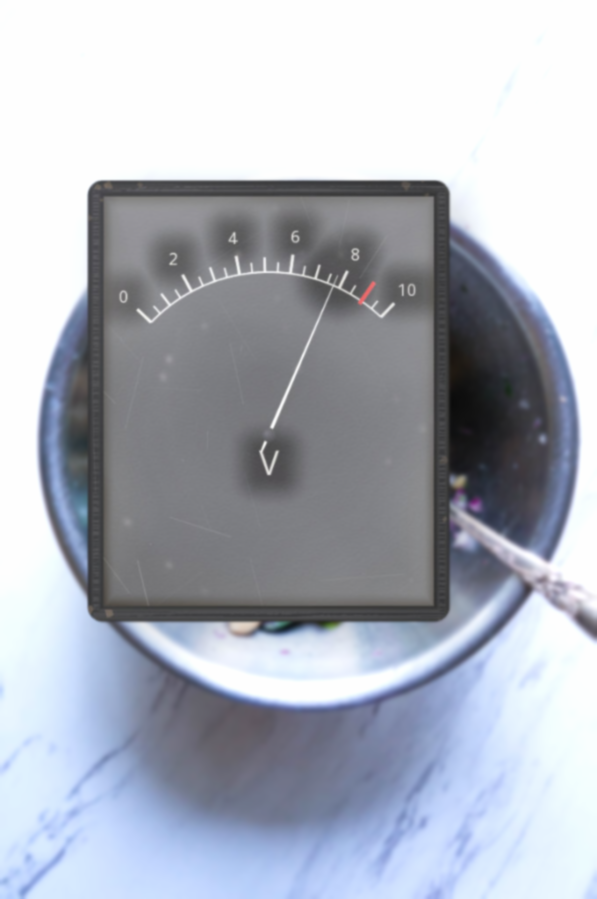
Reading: {"value": 7.75, "unit": "V"}
